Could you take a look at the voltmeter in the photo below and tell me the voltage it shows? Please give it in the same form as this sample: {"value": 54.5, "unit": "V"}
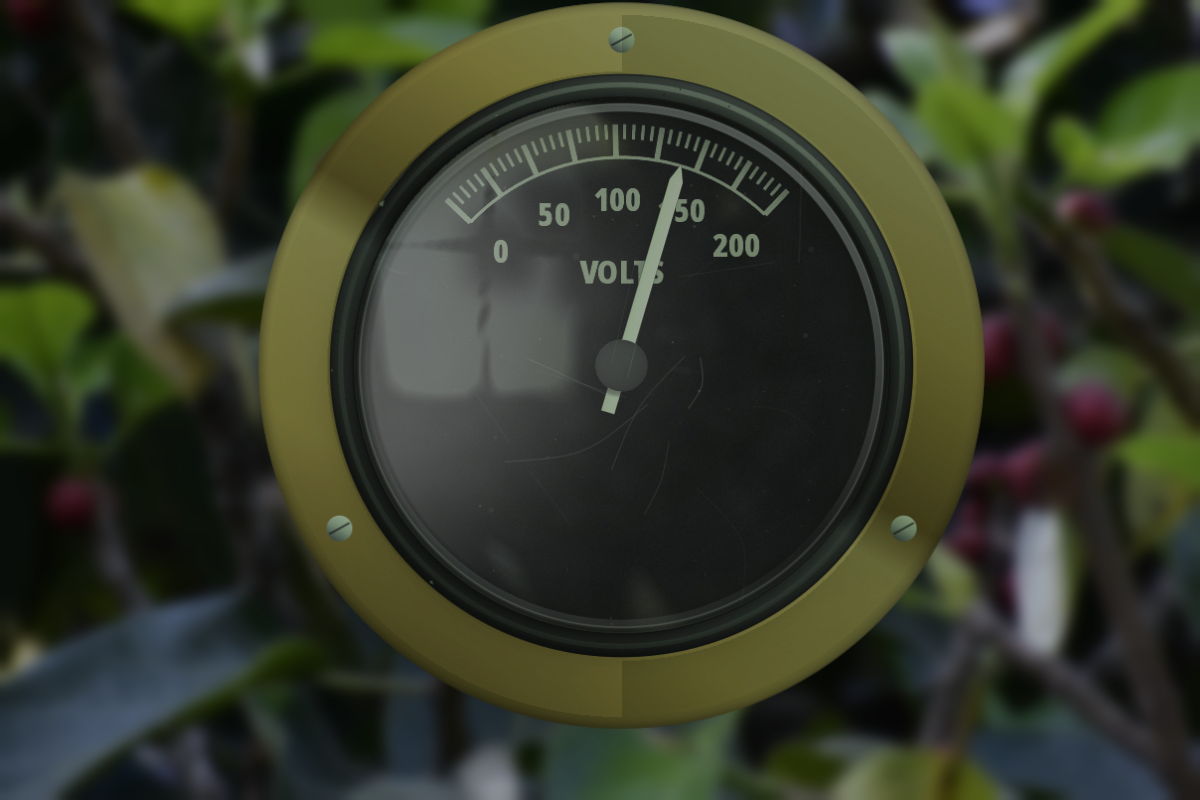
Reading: {"value": 140, "unit": "V"}
